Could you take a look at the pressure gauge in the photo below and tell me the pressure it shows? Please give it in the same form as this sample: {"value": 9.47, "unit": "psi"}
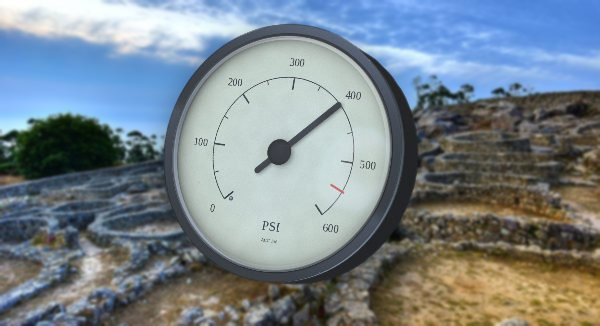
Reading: {"value": 400, "unit": "psi"}
